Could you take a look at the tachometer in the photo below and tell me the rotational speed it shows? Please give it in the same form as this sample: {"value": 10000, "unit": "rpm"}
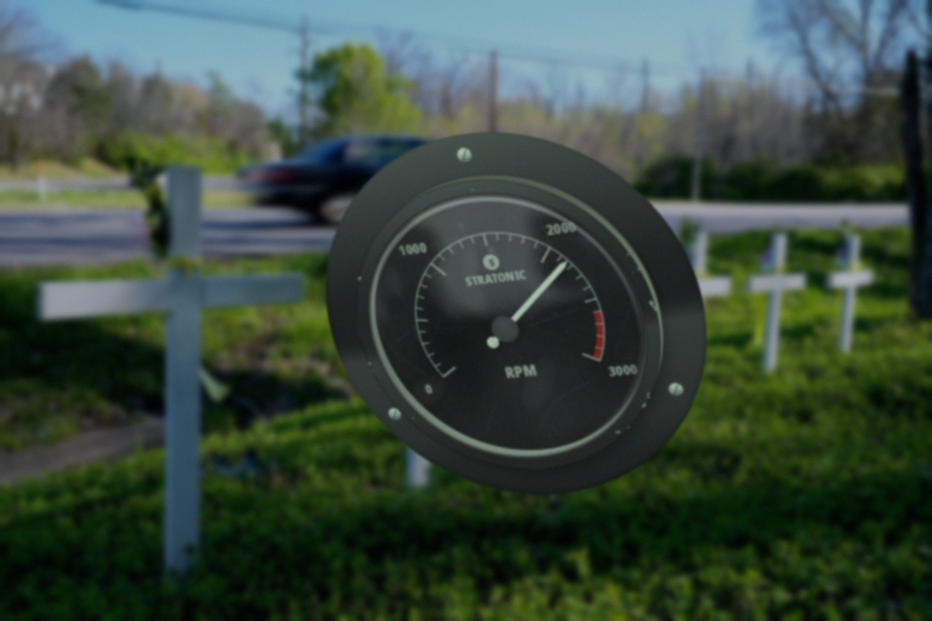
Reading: {"value": 2150, "unit": "rpm"}
